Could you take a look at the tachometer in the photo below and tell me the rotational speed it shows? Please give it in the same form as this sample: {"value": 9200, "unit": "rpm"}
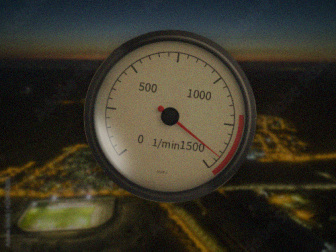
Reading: {"value": 1425, "unit": "rpm"}
